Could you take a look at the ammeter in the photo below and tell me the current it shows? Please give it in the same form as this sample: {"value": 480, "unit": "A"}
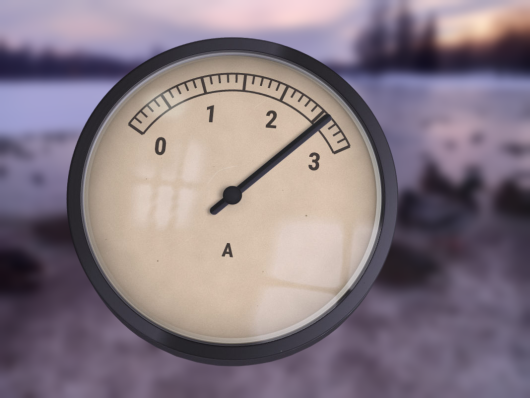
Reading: {"value": 2.6, "unit": "A"}
